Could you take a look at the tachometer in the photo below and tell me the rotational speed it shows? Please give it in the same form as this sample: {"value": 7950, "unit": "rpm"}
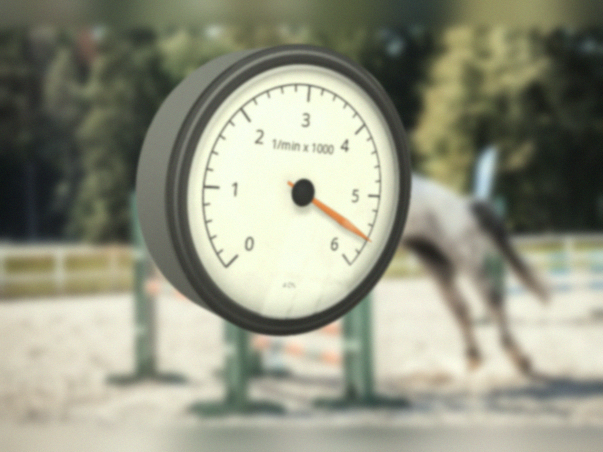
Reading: {"value": 5600, "unit": "rpm"}
